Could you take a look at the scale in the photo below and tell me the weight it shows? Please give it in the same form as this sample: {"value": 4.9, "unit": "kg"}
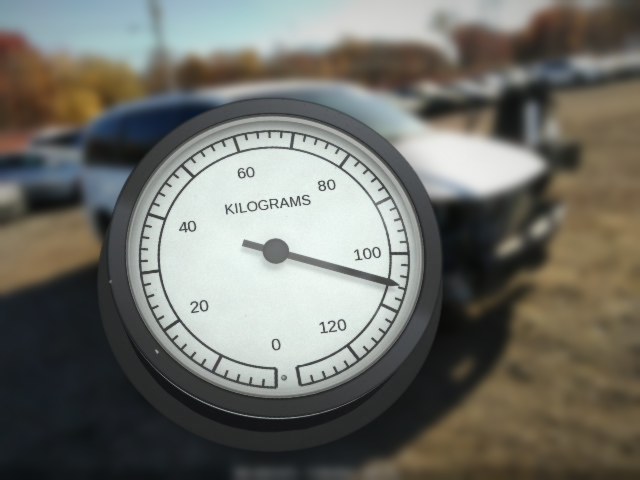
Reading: {"value": 106, "unit": "kg"}
